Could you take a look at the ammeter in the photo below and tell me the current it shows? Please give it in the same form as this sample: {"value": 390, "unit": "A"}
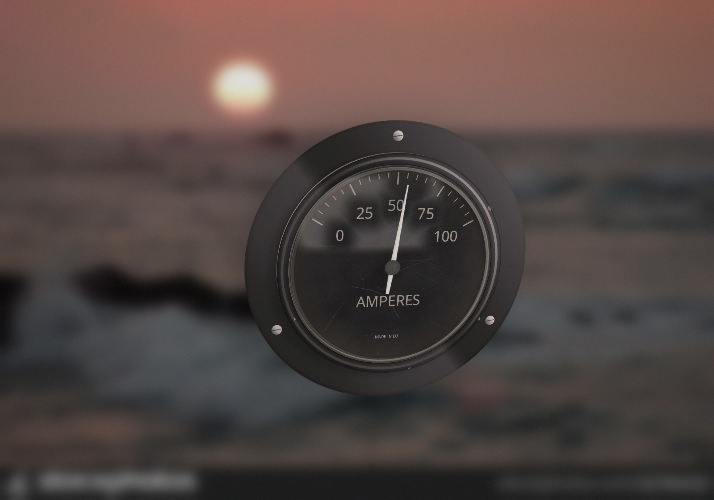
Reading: {"value": 55, "unit": "A"}
